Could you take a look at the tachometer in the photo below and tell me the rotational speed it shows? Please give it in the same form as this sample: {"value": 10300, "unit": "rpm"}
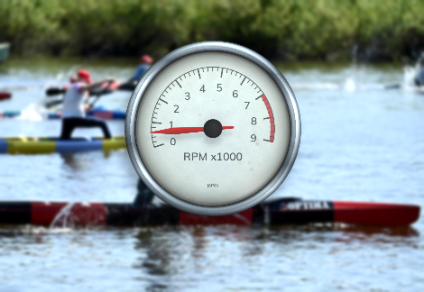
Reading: {"value": 600, "unit": "rpm"}
